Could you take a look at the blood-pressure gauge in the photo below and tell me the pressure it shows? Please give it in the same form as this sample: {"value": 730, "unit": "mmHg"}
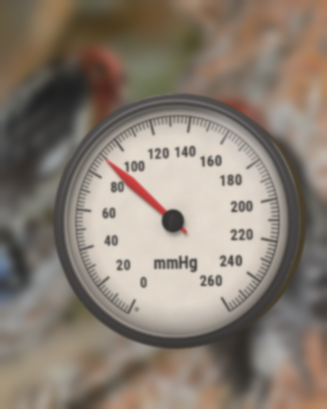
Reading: {"value": 90, "unit": "mmHg"}
